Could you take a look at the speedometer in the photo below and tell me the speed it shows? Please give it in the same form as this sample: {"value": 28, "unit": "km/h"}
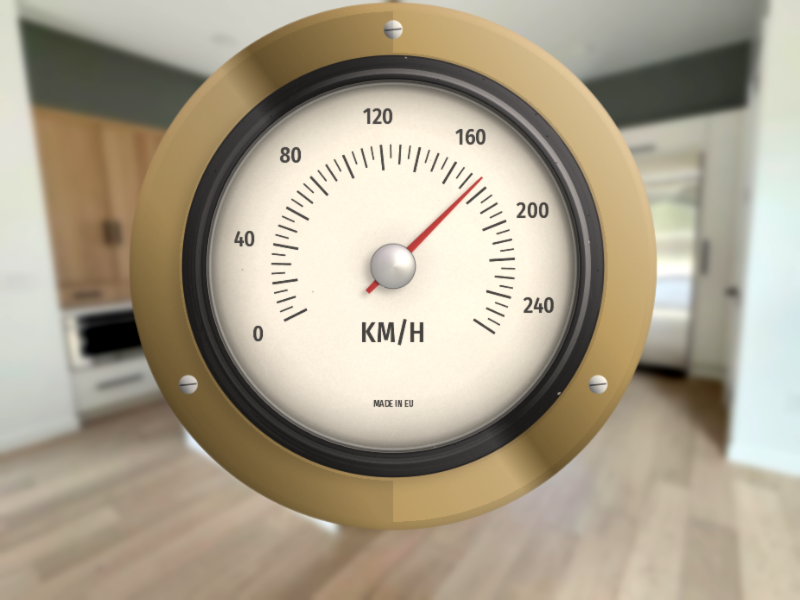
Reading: {"value": 175, "unit": "km/h"}
